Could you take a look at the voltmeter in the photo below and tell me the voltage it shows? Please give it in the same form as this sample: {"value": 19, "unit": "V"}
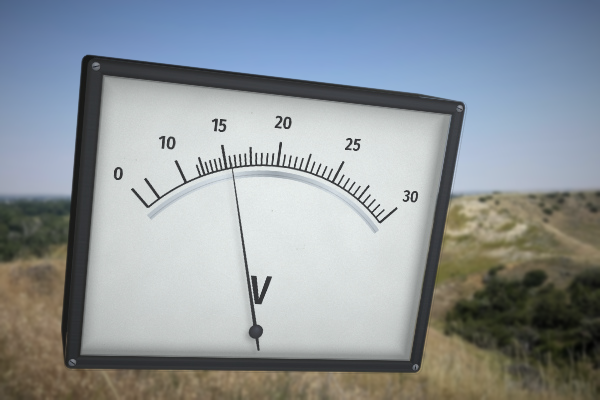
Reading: {"value": 15.5, "unit": "V"}
